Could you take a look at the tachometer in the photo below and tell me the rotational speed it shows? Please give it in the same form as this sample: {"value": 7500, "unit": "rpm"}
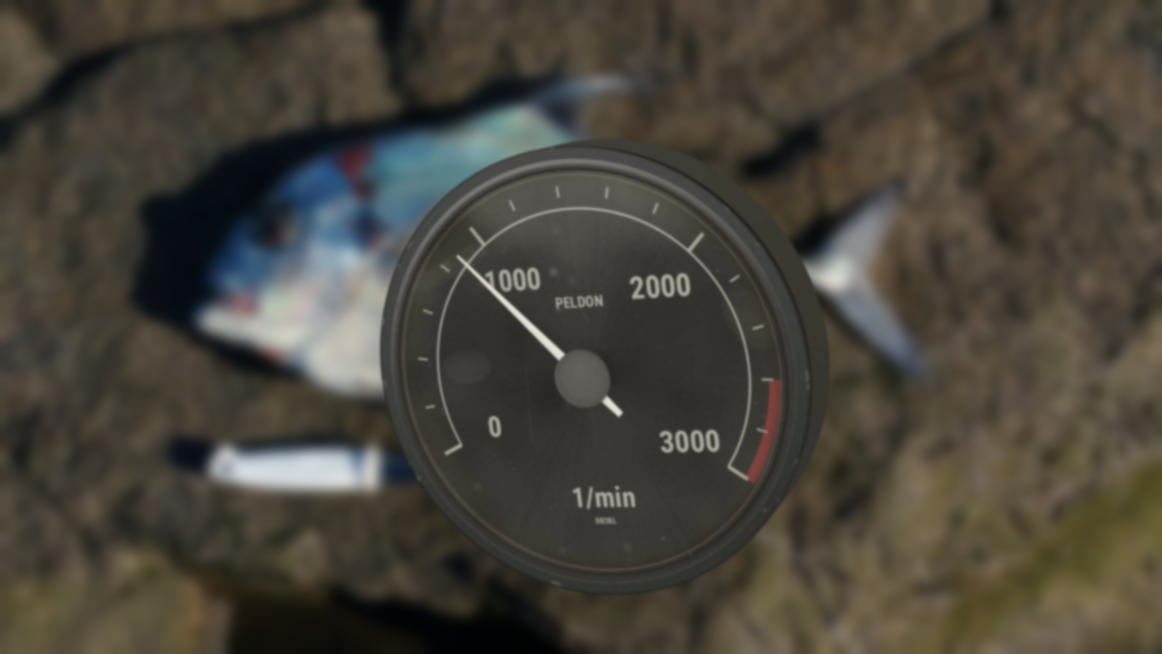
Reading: {"value": 900, "unit": "rpm"}
